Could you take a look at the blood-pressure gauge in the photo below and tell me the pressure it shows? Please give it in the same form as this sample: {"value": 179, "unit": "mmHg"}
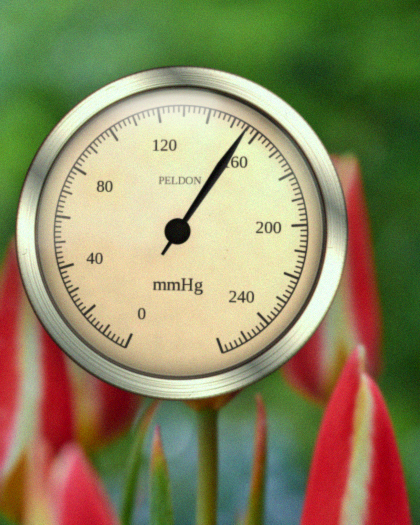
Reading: {"value": 156, "unit": "mmHg"}
